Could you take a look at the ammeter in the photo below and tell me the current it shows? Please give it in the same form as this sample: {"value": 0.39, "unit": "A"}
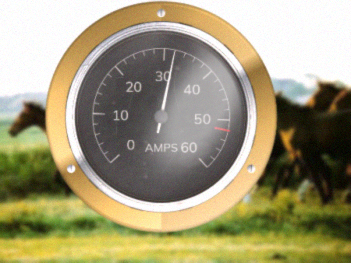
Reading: {"value": 32, "unit": "A"}
